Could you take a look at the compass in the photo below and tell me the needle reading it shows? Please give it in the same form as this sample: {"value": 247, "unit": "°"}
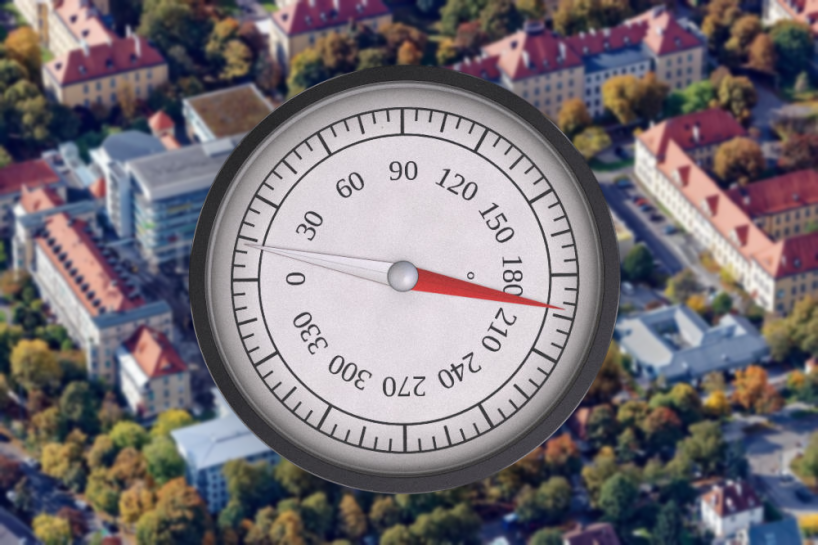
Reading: {"value": 192.5, "unit": "°"}
